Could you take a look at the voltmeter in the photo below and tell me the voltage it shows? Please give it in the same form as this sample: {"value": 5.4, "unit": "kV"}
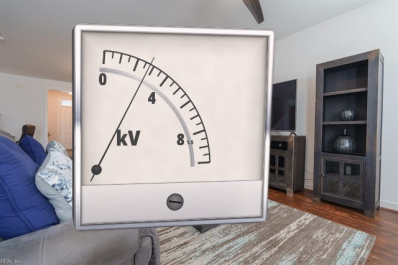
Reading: {"value": 2.75, "unit": "kV"}
